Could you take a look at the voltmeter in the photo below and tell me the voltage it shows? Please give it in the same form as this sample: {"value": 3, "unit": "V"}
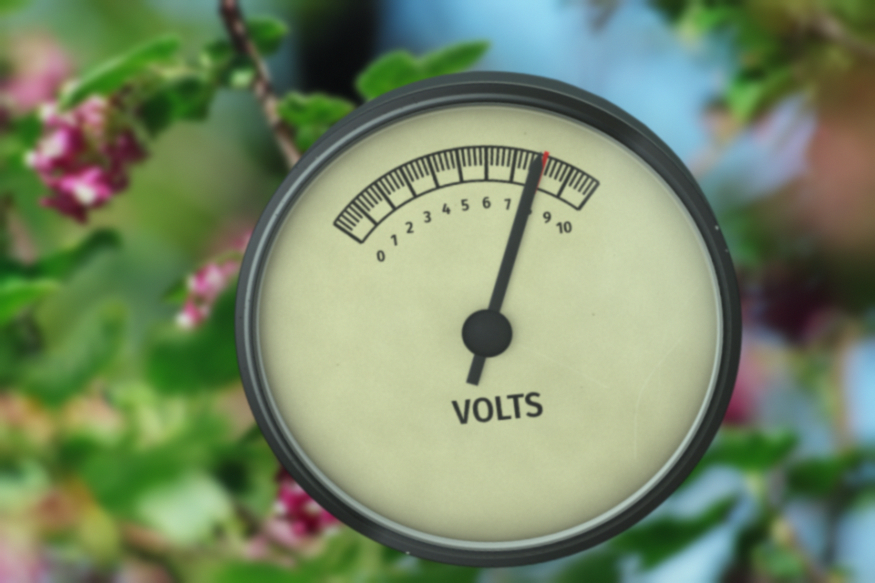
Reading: {"value": 7.8, "unit": "V"}
